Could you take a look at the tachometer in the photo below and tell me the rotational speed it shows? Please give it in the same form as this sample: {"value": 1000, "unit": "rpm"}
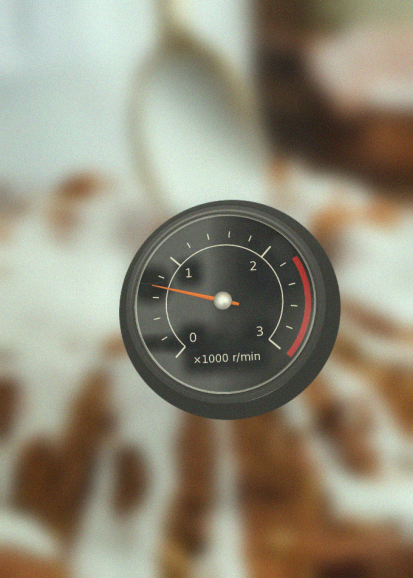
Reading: {"value": 700, "unit": "rpm"}
